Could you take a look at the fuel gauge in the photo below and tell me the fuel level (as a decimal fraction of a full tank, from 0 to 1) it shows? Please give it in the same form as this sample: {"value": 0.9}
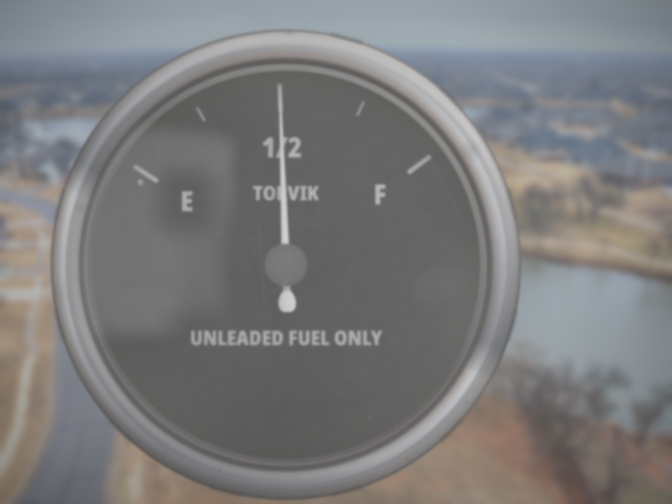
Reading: {"value": 0.5}
